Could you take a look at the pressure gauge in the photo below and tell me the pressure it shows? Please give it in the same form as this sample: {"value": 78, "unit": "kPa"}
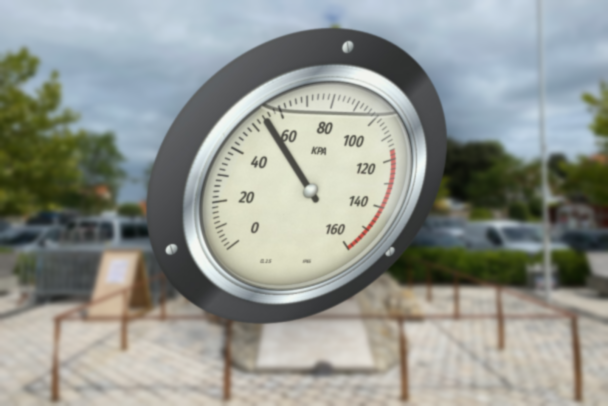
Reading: {"value": 54, "unit": "kPa"}
